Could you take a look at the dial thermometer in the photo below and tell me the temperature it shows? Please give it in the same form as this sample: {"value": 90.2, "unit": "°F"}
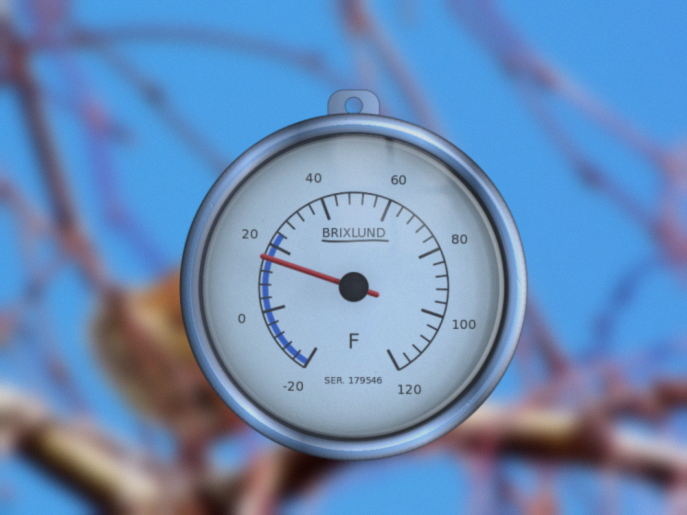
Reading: {"value": 16, "unit": "°F"}
